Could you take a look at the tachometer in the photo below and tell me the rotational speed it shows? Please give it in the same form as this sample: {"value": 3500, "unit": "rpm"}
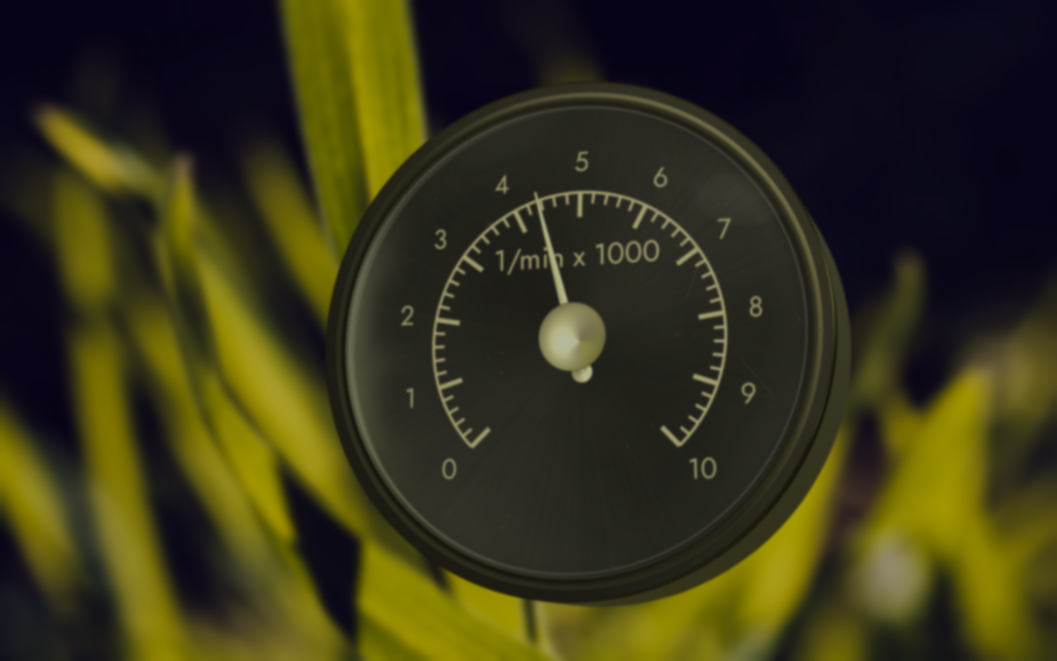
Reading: {"value": 4400, "unit": "rpm"}
